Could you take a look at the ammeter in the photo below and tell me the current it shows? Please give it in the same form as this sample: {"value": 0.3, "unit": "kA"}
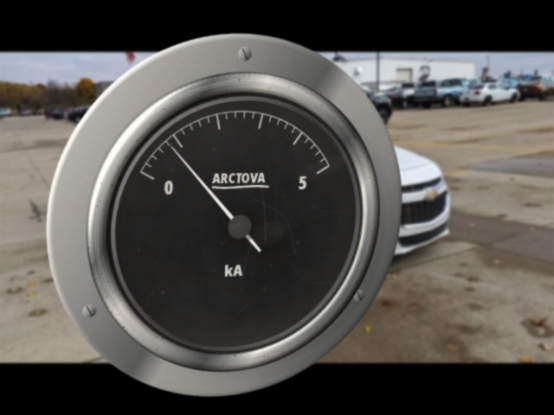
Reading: {"value": 0.8, "unit": "kA"}
